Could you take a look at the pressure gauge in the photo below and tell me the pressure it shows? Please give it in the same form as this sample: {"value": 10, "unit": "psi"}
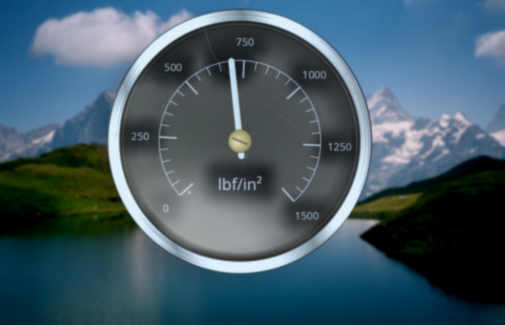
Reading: {"value": 700, "unit": "psi"}
